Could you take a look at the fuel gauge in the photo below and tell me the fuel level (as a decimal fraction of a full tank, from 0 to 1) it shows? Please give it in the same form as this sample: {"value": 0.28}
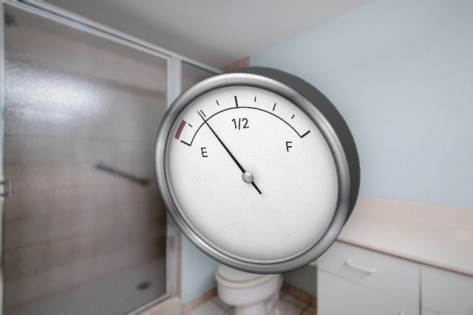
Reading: {"value": 0.25}
